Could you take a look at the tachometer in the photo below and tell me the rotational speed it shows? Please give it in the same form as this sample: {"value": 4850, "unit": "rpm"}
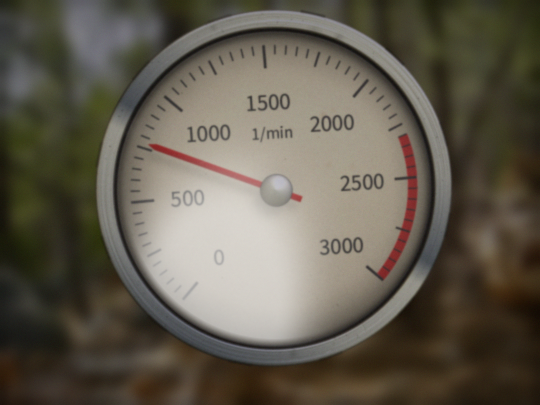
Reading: {"value": 775, "unit": "rpm"}
